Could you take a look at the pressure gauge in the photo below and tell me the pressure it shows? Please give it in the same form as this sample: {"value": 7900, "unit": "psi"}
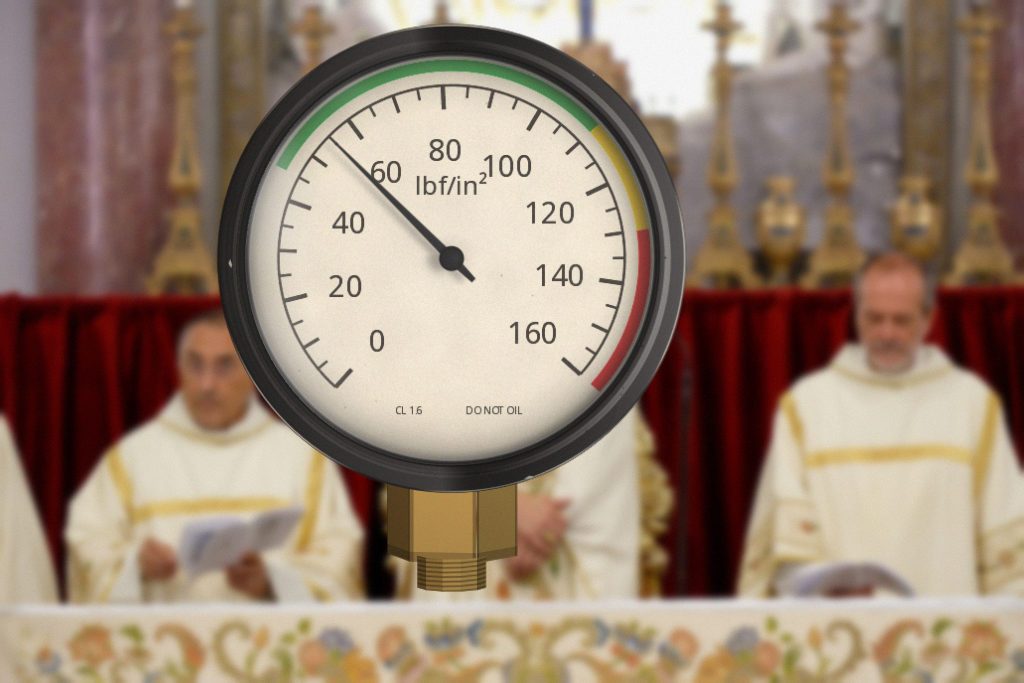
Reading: {"value": 55, "unit": "psi"}
